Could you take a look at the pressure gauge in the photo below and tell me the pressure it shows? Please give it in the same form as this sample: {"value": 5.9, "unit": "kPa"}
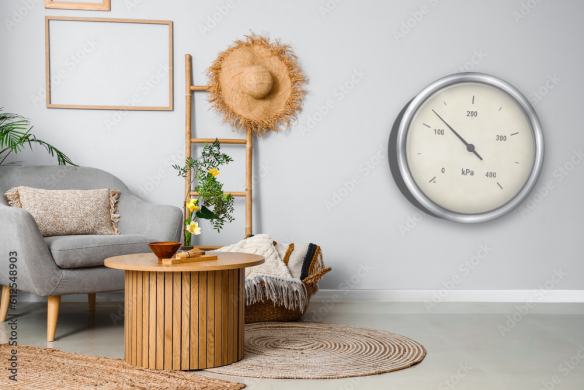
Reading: {"value": 125, "unit": "kPa"}
